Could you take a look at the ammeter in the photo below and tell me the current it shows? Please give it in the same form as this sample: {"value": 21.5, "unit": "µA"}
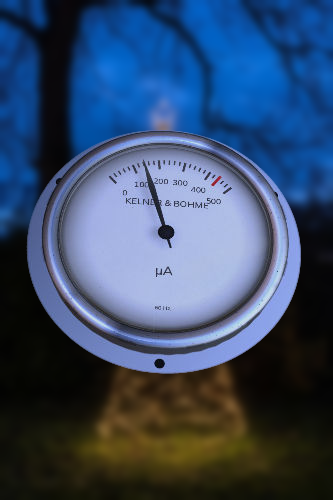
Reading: {"value": 140, "unit": "µA"}
